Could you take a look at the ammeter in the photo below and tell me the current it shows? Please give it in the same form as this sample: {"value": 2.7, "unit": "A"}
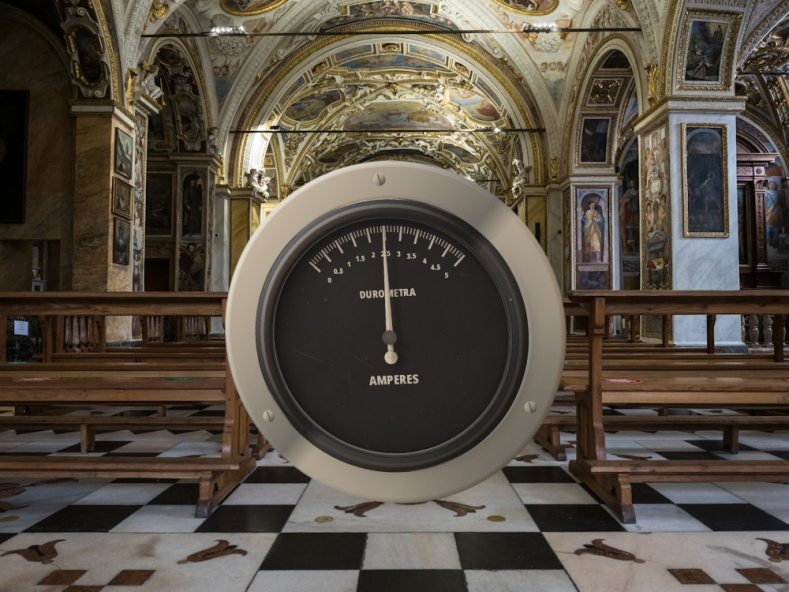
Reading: {"value": 2.5, "unit": "A"}
